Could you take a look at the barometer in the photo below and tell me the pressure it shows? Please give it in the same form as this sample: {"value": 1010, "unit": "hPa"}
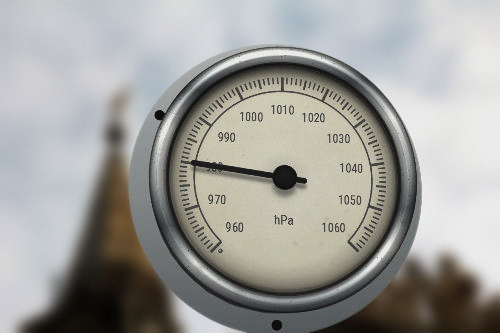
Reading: {"value": 980, "unit": "hPa"}
